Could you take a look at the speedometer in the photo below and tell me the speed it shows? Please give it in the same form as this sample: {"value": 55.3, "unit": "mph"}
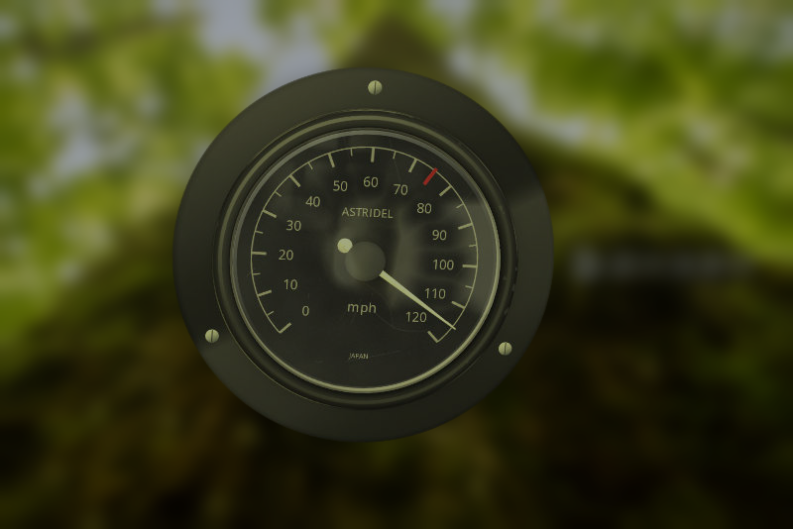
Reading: {"value": 115, "unit": "mph"}
